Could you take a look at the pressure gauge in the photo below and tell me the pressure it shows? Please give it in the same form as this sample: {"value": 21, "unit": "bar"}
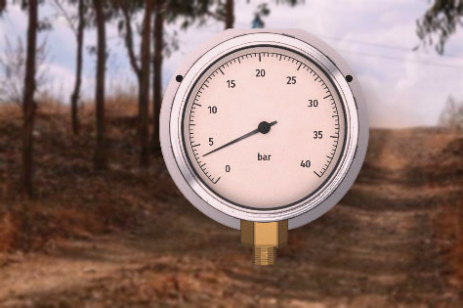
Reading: {"value": 3.5, "unit": "bar"}
